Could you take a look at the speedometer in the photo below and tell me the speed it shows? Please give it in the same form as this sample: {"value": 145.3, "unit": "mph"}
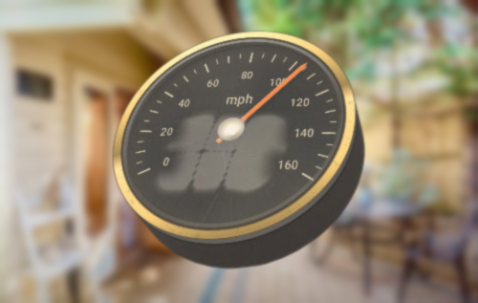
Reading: {"value": 105, "unit": "mph"}
